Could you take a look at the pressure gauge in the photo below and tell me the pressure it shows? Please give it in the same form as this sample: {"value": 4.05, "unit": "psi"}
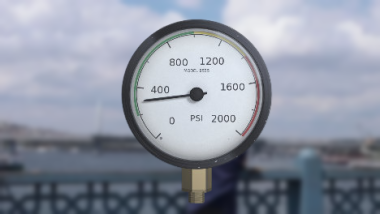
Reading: {"value": 300, "unit": "psi"}
